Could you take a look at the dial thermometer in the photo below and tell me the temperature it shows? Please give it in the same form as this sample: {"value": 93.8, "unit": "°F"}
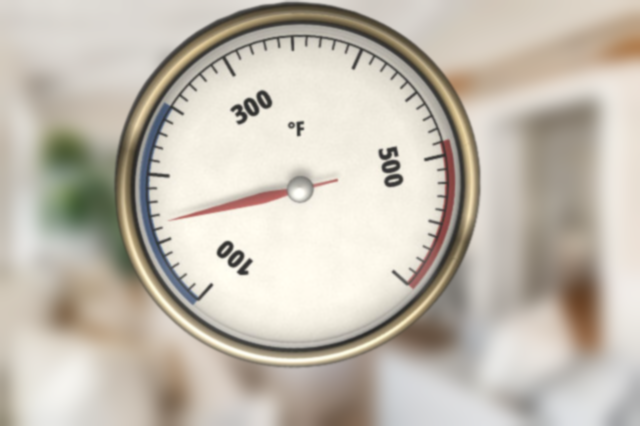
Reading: {"value": 165, "unit": "°F"}
